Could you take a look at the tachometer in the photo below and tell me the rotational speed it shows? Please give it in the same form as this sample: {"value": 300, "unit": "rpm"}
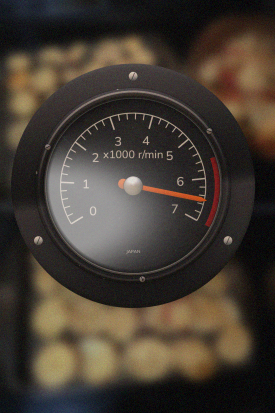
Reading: {"value": 6500, "unit": "rpm"}
